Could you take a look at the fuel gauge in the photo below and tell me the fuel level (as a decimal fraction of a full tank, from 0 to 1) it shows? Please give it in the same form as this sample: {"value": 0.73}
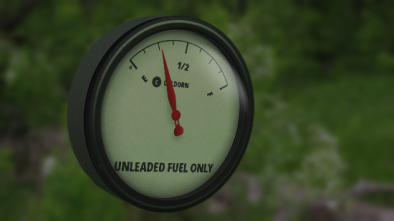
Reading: {"value": 0.25}
